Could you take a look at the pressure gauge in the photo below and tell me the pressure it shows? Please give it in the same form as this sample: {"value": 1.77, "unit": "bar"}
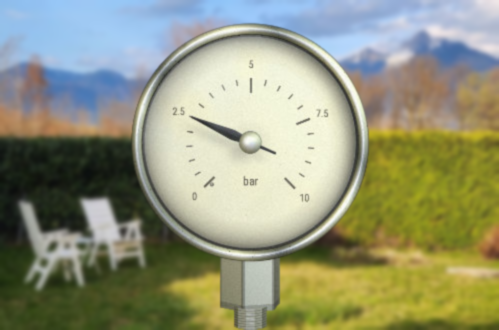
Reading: {"value": 2.5, "unit": "bar"}
